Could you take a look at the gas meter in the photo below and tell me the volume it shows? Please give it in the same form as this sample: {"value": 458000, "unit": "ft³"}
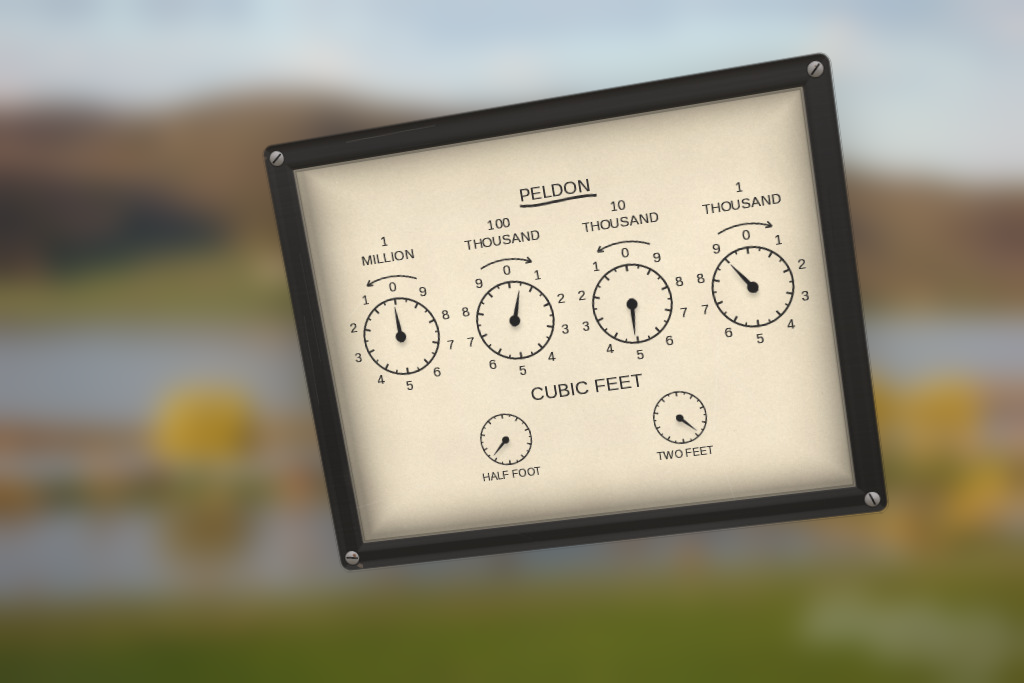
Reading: {"value": 4900, "unit": "ft³"}
